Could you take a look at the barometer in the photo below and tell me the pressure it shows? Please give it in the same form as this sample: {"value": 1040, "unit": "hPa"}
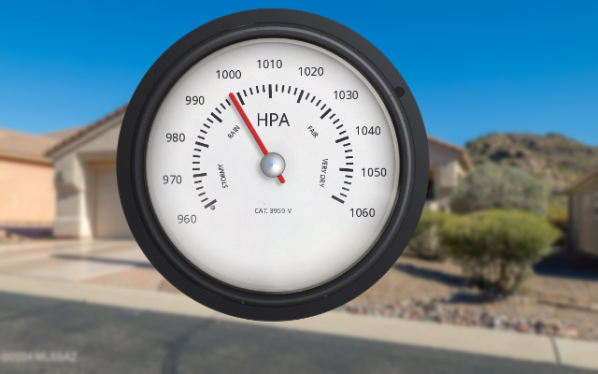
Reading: {"value": 998, "unit": "hPa"}
